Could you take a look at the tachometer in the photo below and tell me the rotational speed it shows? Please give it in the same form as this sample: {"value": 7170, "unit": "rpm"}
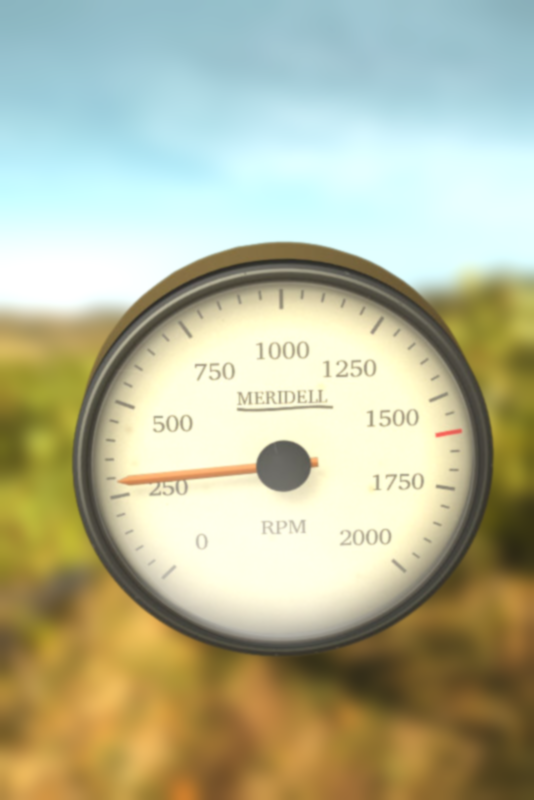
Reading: {"value": 300, "unit": "rpm"}
